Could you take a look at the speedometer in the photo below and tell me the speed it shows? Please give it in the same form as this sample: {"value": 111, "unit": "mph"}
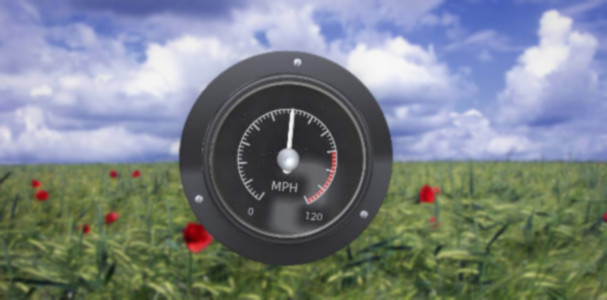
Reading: {"value": 60, "unit": "mph"}
